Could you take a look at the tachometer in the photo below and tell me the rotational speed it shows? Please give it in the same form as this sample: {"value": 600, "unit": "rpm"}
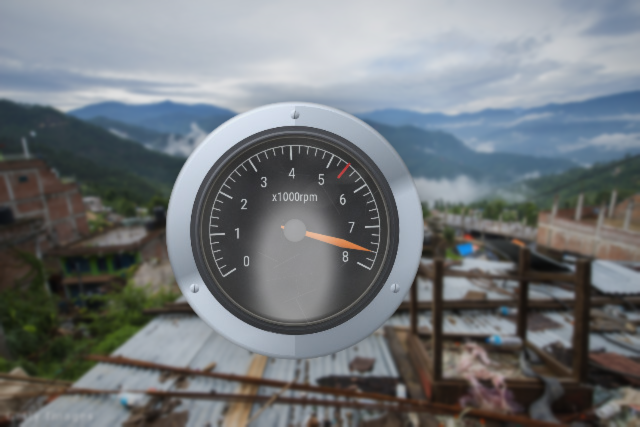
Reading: {"value": 7600, "unit": "rpm"}
